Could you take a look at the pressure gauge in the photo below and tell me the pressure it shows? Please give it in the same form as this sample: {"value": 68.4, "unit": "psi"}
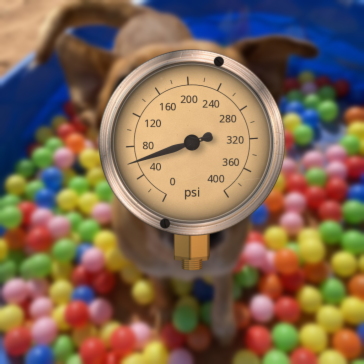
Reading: {"value": 60, "unit": "psi"}
